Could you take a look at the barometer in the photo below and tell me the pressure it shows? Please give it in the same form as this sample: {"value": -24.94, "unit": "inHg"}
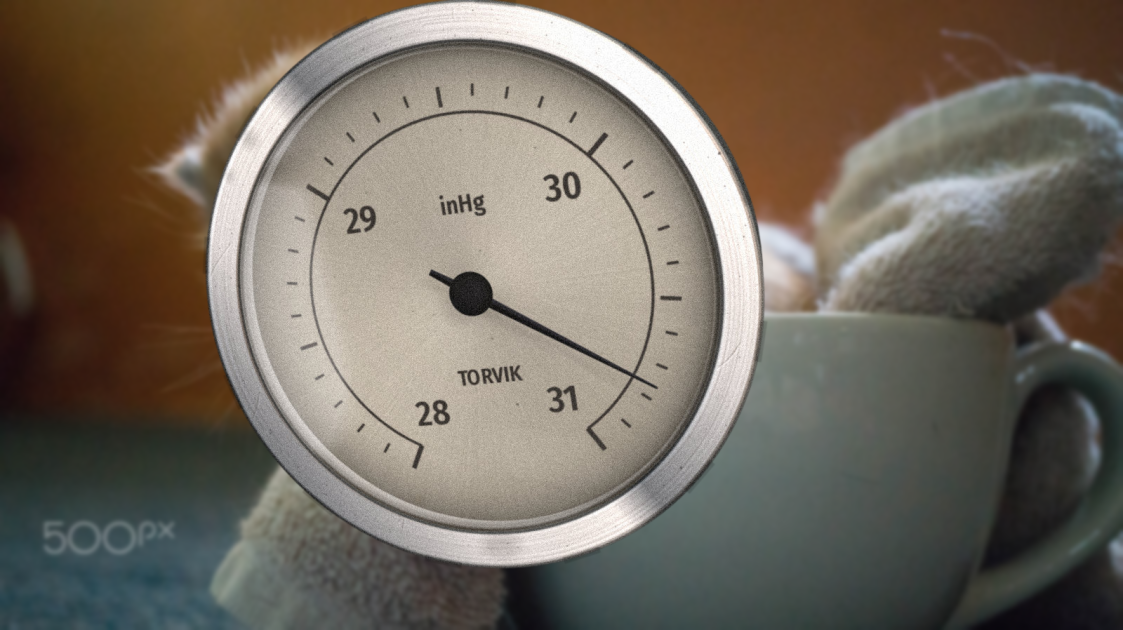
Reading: {"value": 30.75, "unit": "inHg"}
